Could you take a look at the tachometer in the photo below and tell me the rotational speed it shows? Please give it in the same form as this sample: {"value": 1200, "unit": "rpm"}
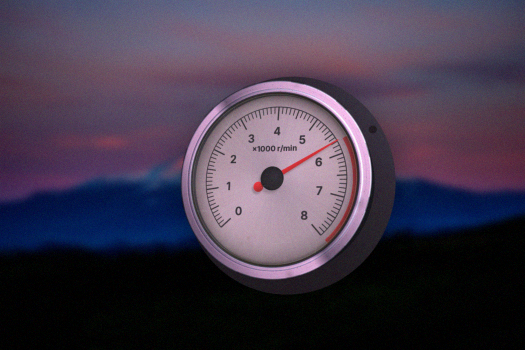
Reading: {"value": 5700, "unit": "rpm"}
